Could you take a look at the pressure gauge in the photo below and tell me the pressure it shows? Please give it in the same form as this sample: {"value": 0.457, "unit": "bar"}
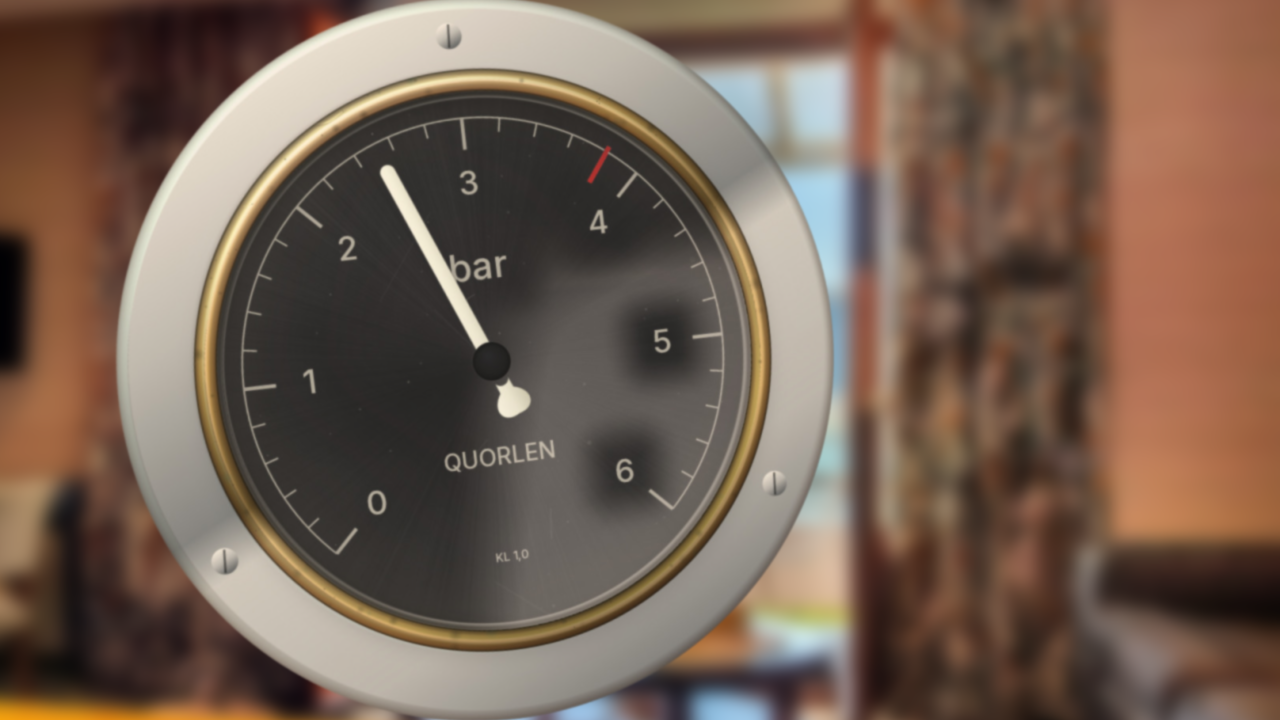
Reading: {"value": 2.5, "unit": "bar"}
